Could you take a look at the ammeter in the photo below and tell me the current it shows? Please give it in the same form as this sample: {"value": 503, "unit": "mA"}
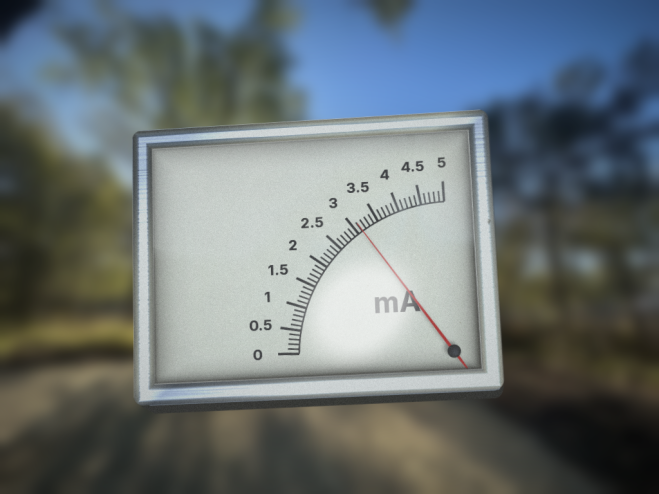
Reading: {"value": 3.1, "unit": "mA"}
